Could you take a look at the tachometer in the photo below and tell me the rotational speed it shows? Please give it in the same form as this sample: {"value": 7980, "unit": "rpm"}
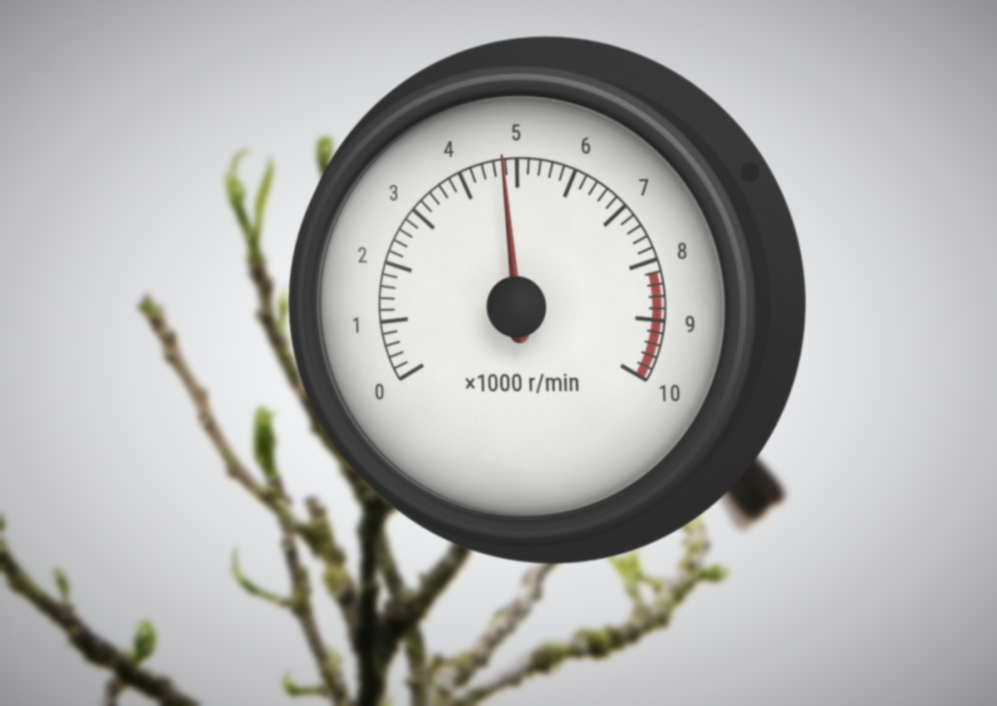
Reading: {"value": 4800, "unit": "rpm"}
